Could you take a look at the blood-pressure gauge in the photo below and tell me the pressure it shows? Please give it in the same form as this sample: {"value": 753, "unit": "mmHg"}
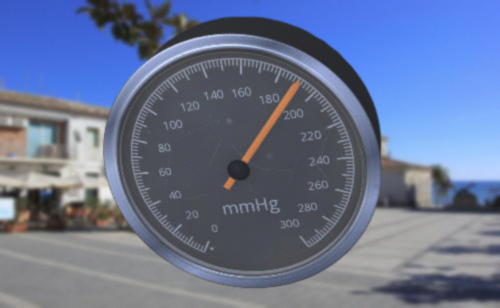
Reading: {"value": 190, "unit": "mmHg"}
